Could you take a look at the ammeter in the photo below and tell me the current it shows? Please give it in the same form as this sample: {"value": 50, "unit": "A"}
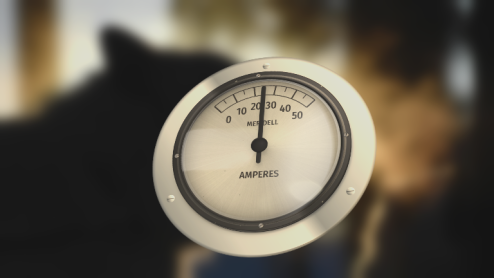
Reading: {"value": 25, "unit": "A"}
